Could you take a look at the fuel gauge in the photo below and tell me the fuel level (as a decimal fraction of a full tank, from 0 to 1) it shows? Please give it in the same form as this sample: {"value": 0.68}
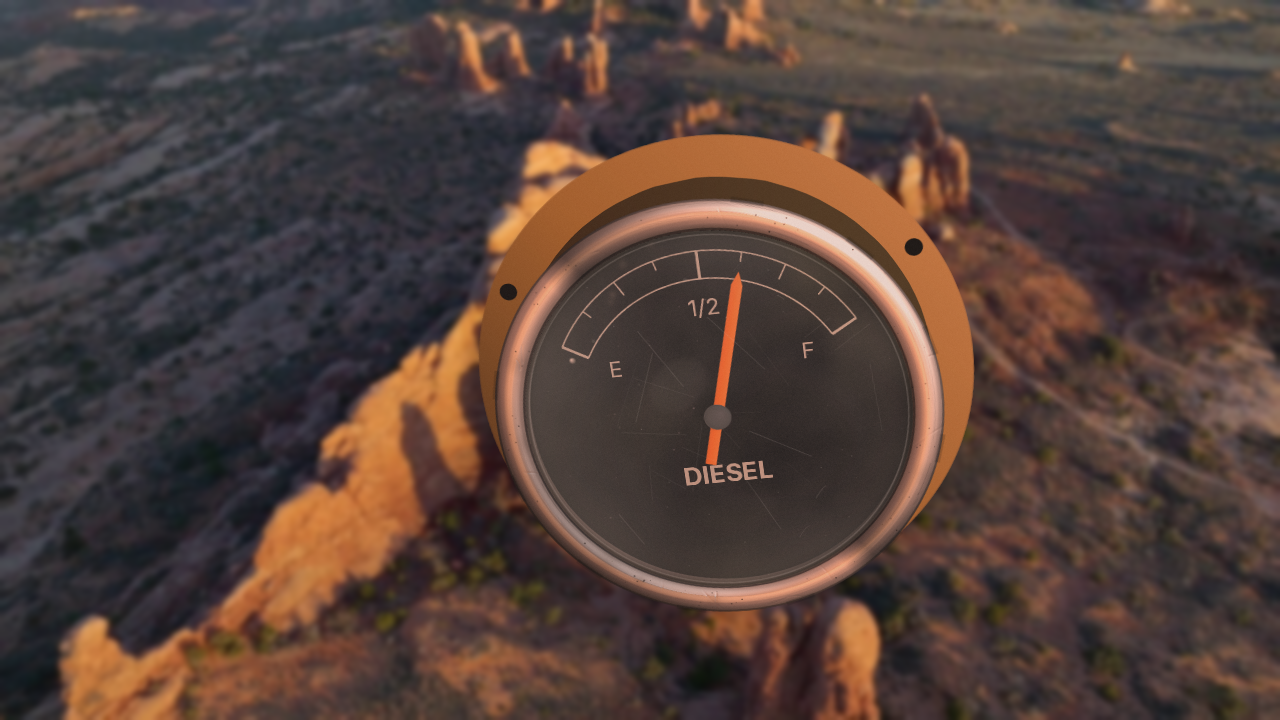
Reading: {"value": 0.625}
